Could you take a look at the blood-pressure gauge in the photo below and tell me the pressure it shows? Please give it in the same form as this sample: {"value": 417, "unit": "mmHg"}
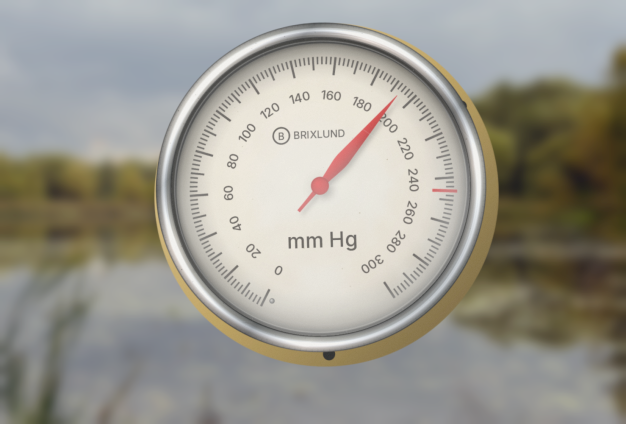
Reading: {"value": 194, "unit": "mmHg"}
